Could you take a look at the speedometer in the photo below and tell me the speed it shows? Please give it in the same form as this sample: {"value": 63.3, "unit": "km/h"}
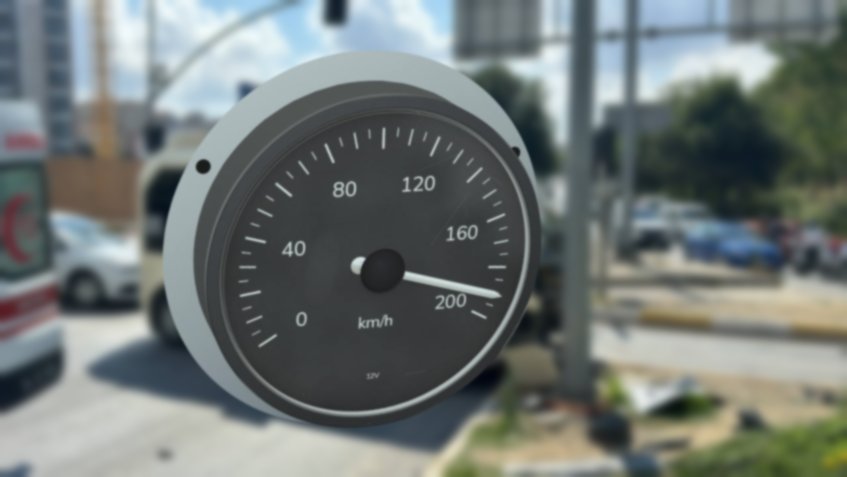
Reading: {"value": 190, "unit": "km/h"}
